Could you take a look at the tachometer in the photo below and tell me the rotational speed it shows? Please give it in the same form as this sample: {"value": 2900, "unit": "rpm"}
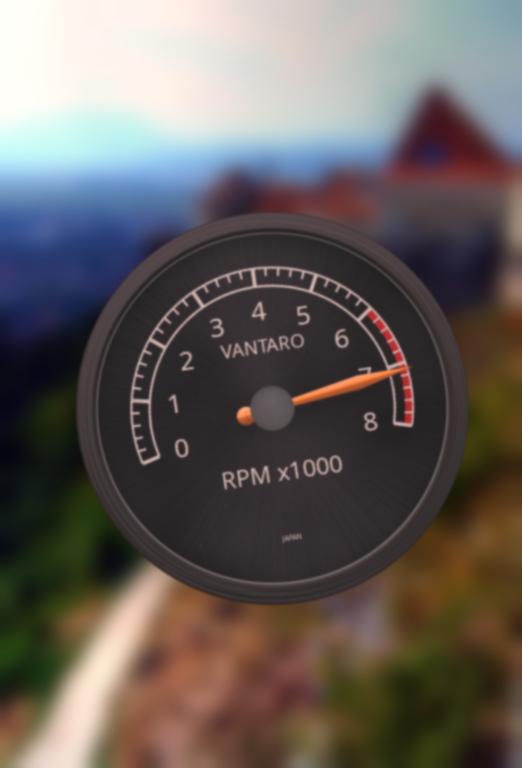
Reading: {"value": 7100, "unit": "rpm"}
